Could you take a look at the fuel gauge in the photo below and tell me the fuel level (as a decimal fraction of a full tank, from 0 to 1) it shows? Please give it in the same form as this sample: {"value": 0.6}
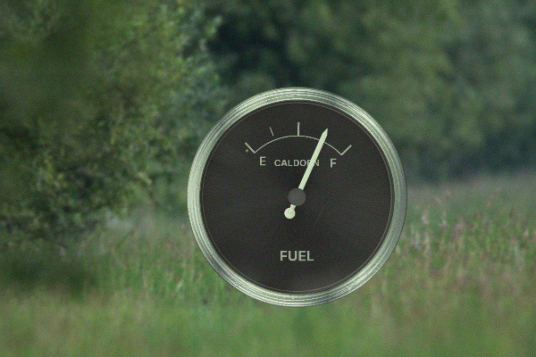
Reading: {"value": 0.75}
